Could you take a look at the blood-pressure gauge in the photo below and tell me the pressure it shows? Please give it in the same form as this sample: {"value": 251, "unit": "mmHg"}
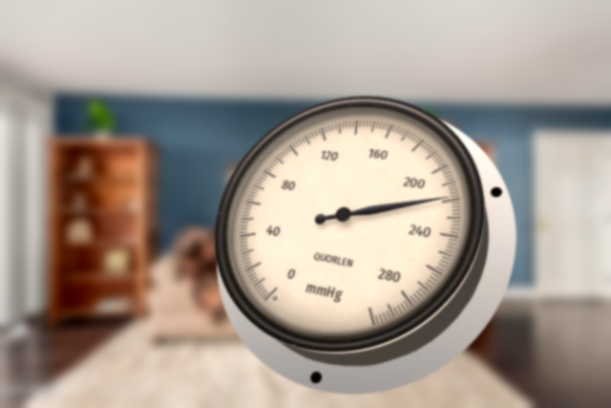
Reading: {"value": 220, "unit": "mmHg"}
